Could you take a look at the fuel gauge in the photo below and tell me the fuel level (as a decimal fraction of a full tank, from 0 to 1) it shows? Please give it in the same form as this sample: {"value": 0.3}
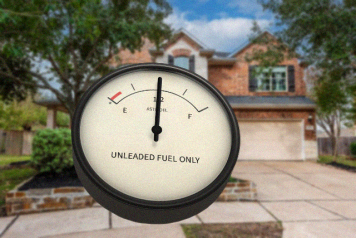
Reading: {"value": 0.5}
